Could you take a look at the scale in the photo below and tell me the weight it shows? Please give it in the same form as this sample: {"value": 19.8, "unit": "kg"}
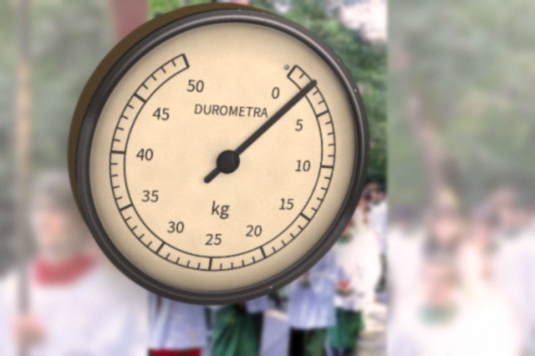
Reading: {"value": 2, "unit": "kg"}
